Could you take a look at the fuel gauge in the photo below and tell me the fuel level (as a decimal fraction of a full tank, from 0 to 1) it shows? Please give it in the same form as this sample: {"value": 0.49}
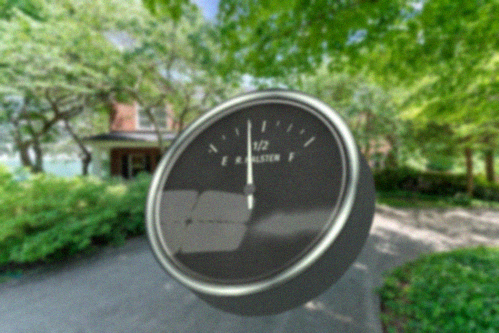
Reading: {"value": 0.375}
